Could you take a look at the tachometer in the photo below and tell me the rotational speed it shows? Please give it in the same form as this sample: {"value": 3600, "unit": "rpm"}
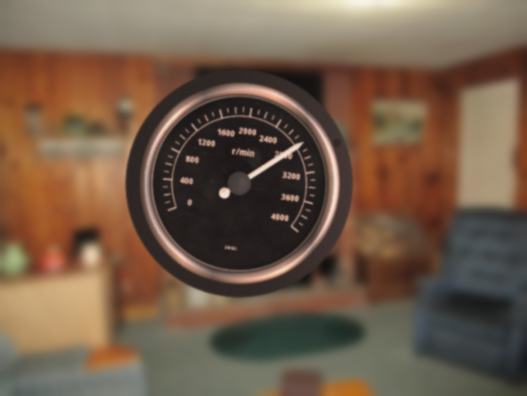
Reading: {"value": 2800, "unit": "rpm"}
